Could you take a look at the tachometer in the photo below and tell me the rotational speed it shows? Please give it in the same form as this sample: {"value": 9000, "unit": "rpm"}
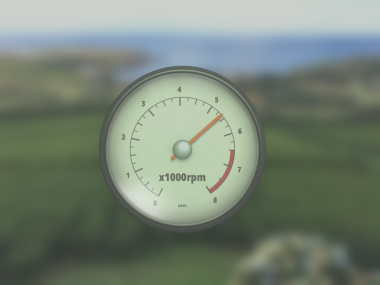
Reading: {"value": 5375, "unit": "rpm"}
